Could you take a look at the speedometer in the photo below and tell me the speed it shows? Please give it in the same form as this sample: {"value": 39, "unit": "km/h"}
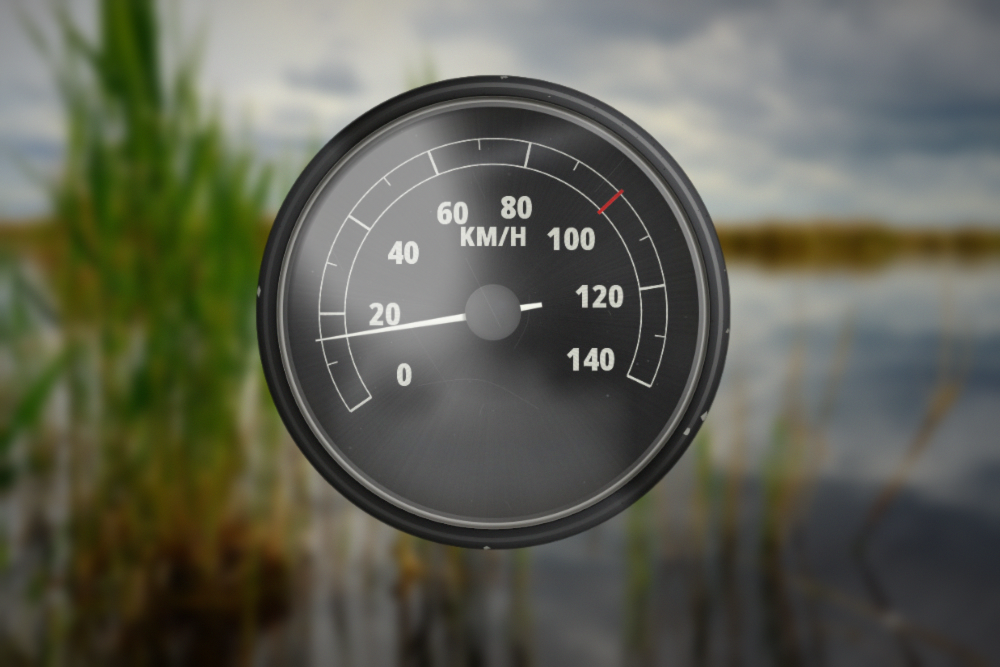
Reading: {"value": 15, "unit": "km/h"}
